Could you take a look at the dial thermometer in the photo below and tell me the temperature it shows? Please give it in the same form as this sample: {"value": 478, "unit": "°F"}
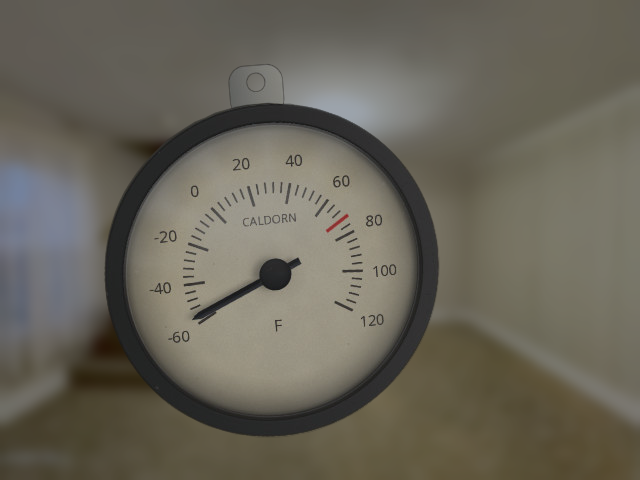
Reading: {"value": -56, "unit": "°F"}
